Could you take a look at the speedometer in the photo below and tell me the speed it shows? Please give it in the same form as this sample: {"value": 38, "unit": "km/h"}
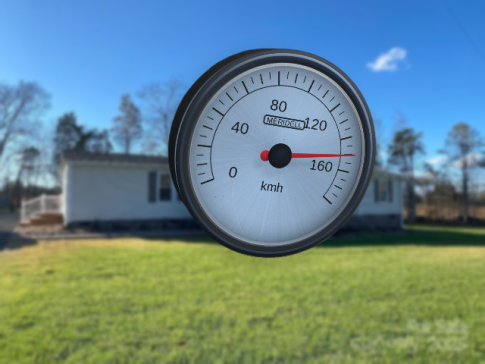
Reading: {"value": 150, "unit": "km/h"}
